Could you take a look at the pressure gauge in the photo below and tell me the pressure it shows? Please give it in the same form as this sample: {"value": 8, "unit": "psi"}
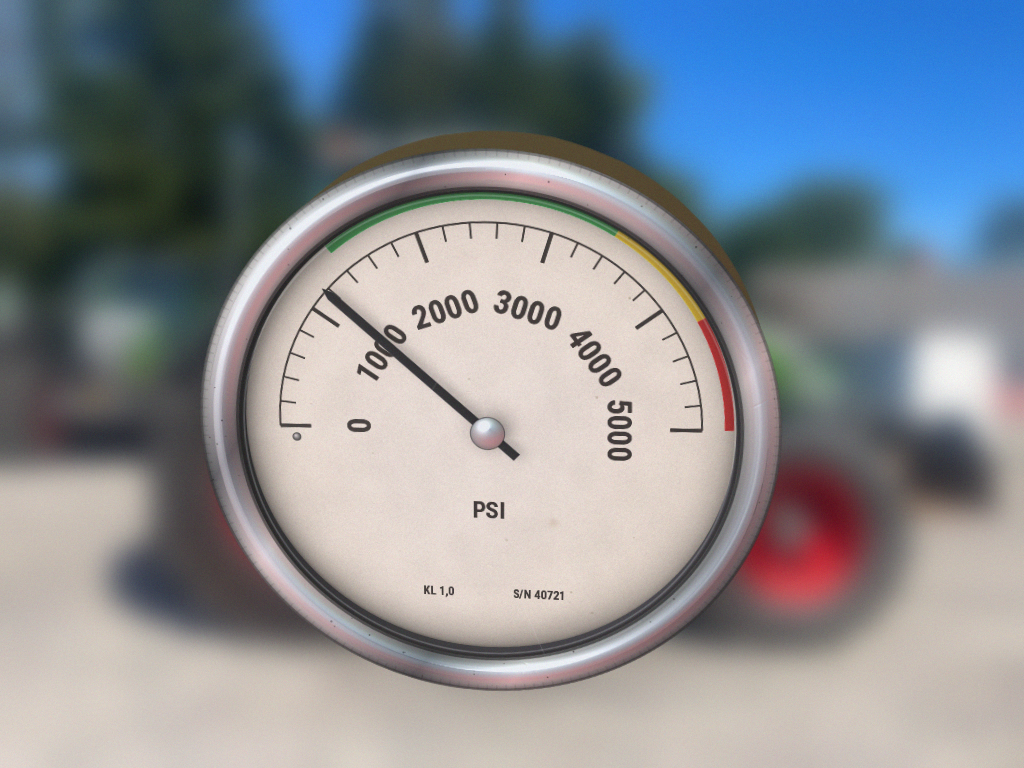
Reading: {"value": 1200, "unit": "psi"}
